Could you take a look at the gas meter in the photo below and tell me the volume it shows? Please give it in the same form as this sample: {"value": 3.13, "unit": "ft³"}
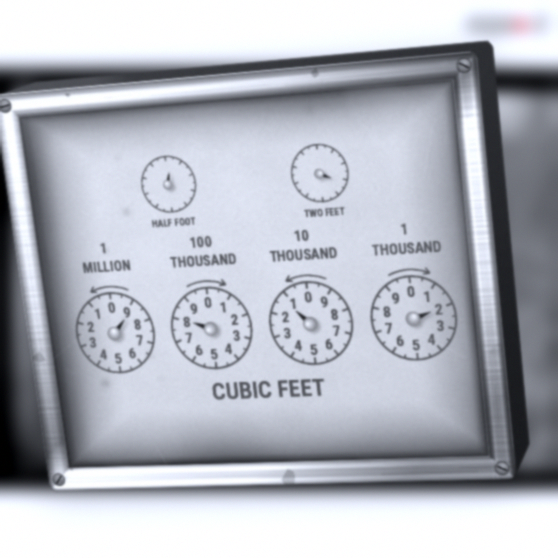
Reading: {"value": 881200, "unit": "ft³"}
